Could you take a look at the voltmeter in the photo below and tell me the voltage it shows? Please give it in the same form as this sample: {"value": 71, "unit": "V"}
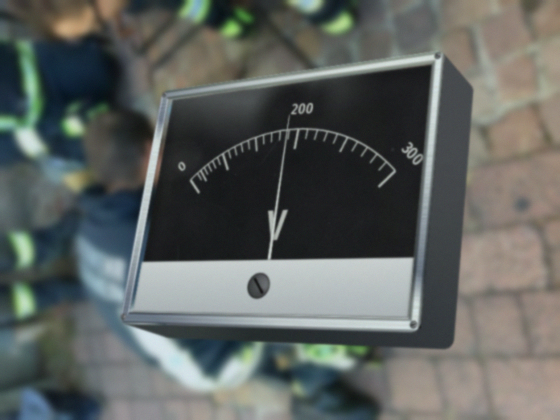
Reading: {"value": 190, "unit": "V"}
